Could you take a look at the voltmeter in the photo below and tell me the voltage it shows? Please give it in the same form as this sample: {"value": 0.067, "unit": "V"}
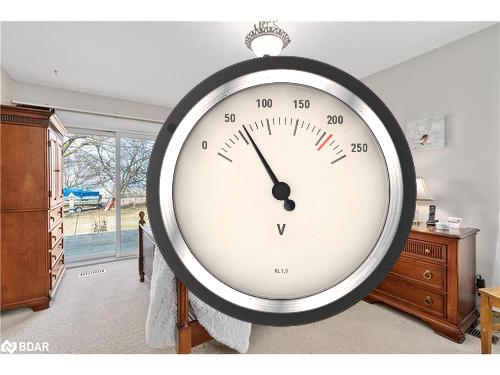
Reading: {"value": 60, "unit": "V"}
